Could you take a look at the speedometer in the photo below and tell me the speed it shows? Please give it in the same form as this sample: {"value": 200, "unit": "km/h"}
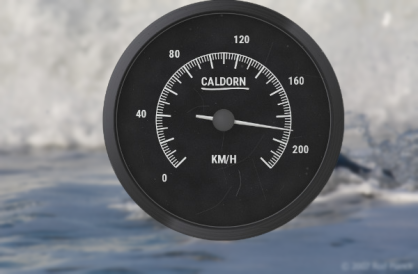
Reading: {"value": 190, "unit": "km/h"}
